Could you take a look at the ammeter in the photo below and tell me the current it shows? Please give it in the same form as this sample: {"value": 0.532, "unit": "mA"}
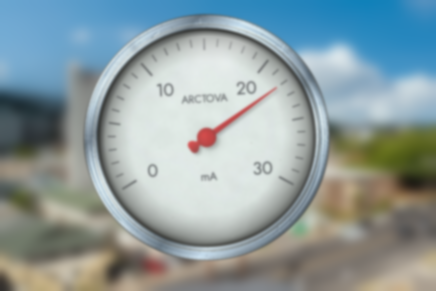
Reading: {"value": 22, "unit": "mA"}
